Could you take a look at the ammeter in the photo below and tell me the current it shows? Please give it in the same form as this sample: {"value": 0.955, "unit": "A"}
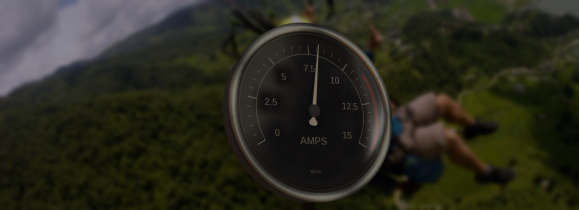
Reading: {"value": 8, "unit": "A"}
